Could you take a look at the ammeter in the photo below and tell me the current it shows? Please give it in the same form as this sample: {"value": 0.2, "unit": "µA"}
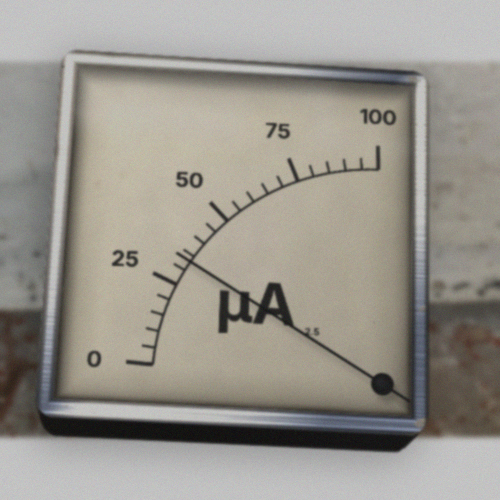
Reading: {"value": 32.5, "unit": "µA"}
